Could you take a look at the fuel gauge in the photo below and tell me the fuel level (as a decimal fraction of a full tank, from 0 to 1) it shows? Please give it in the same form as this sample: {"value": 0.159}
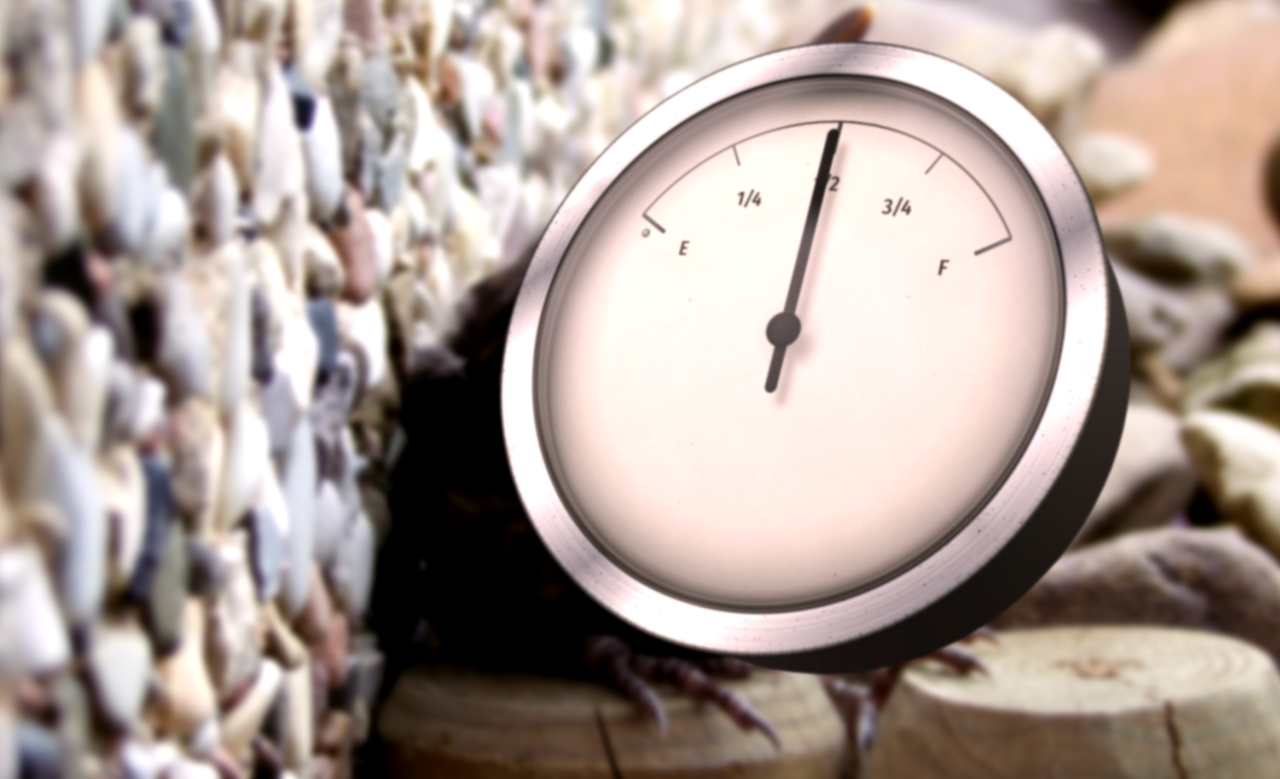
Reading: {"value": 0.5}
